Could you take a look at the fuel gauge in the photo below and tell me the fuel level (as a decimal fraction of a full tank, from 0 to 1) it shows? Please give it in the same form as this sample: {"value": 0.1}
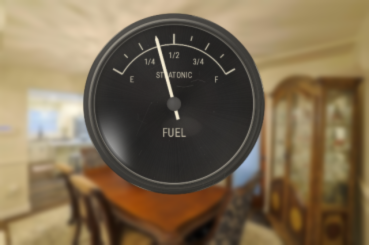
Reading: {"value": 0.375}
